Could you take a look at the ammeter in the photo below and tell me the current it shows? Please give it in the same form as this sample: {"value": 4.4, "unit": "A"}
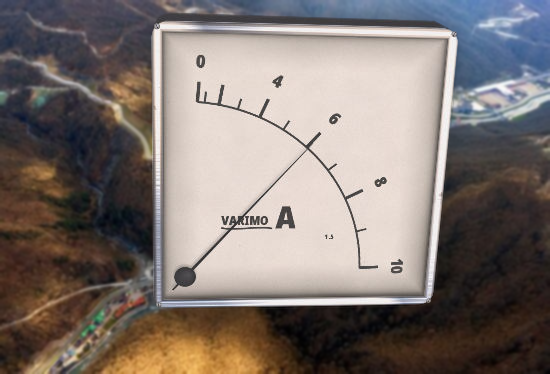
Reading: {"value": 6, "unit": "A"}
